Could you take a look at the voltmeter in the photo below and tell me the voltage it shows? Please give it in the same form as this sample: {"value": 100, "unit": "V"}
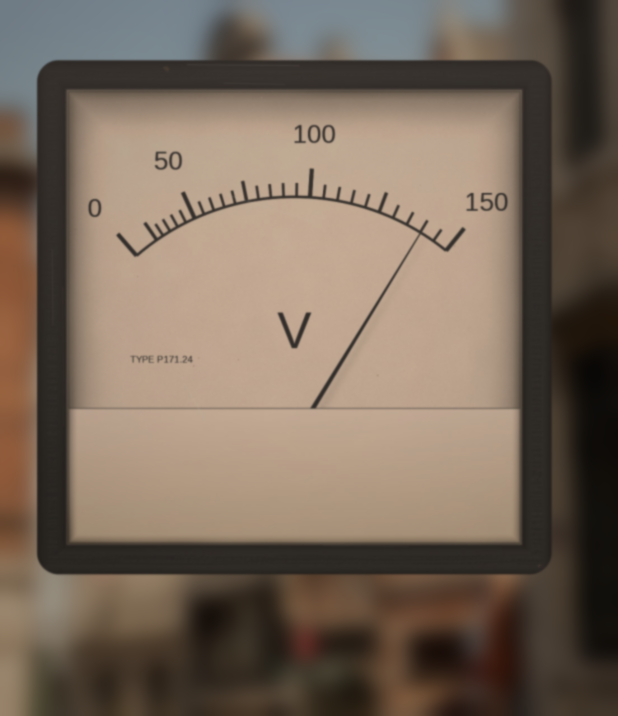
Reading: {"value": 140, "unit": "V"}
